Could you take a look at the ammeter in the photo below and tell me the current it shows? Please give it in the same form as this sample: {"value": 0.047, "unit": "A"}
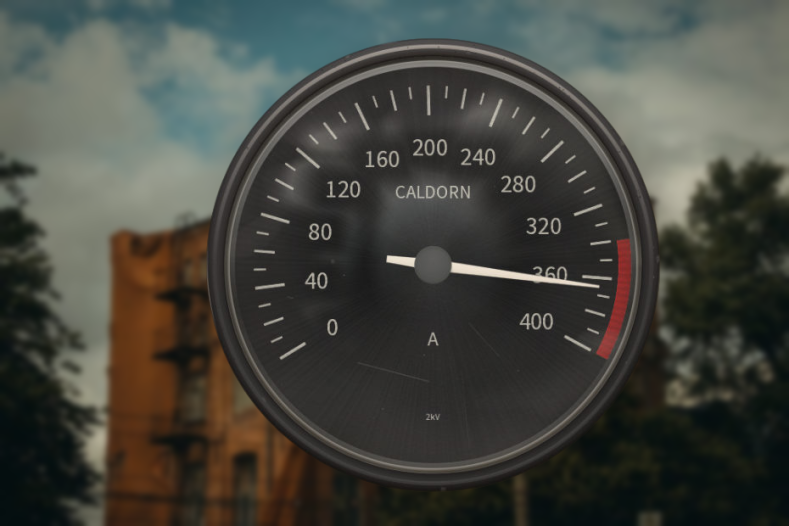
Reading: {"value": 365, "unit": "A"}
